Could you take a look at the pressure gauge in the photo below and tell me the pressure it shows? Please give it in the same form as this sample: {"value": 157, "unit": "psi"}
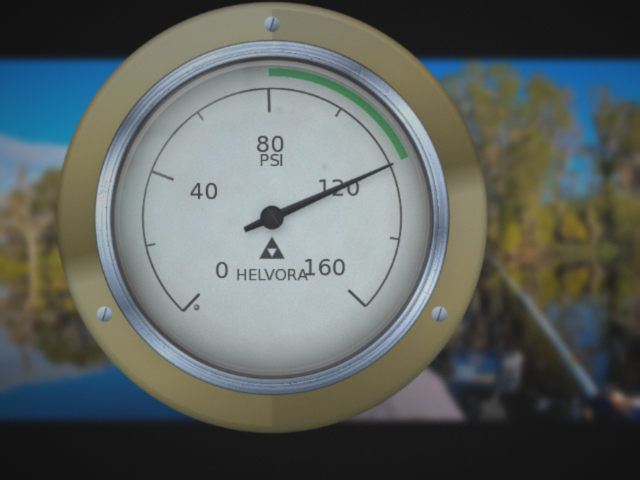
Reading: {"value": 120, "unit": "psi"}
